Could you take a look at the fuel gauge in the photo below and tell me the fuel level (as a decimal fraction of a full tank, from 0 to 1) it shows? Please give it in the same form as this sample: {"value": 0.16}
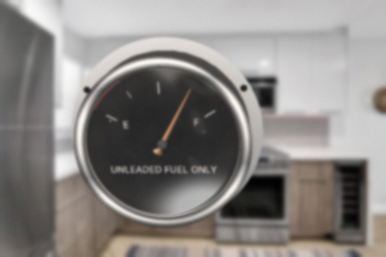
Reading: {"value": 0.75}
